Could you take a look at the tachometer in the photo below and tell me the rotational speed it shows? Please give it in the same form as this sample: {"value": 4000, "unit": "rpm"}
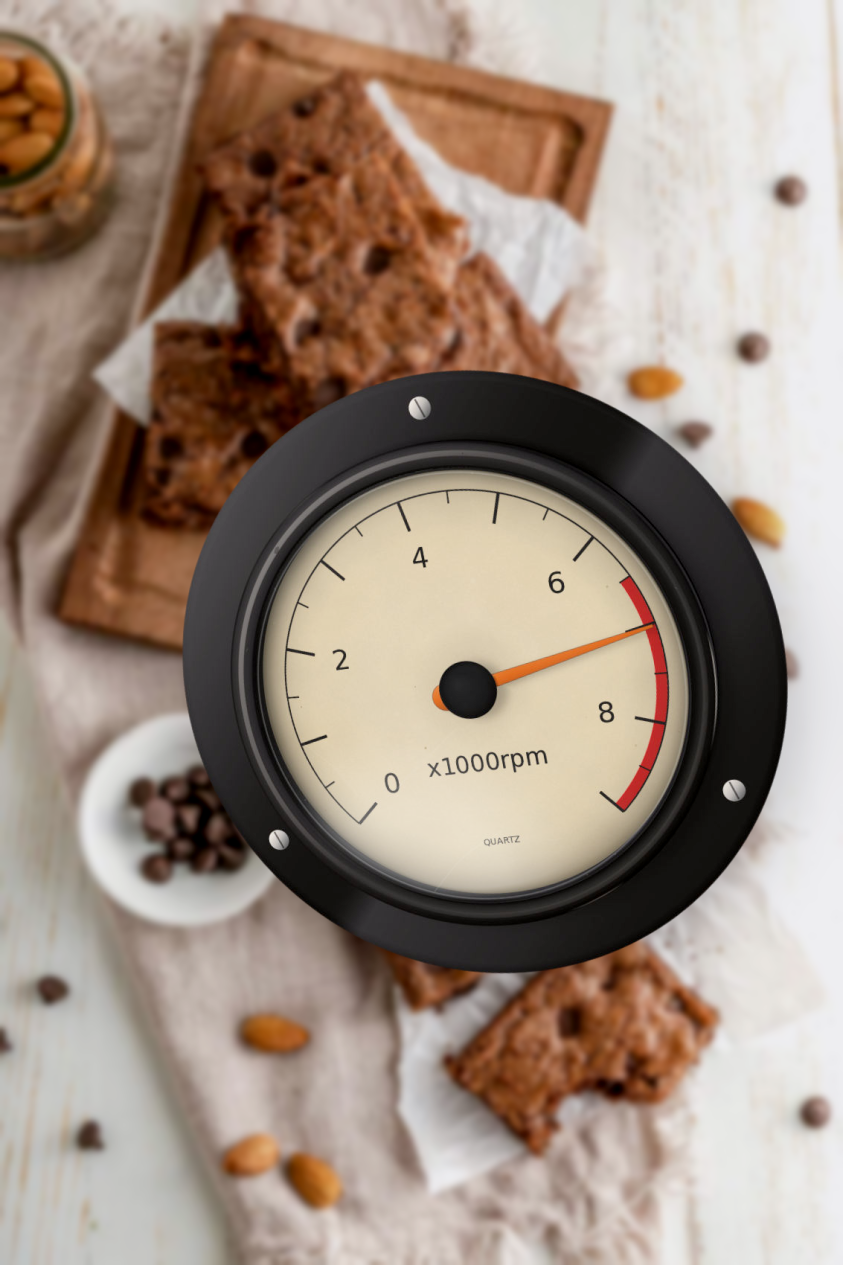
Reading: {"value": 7000, "unit": "rpm"}
